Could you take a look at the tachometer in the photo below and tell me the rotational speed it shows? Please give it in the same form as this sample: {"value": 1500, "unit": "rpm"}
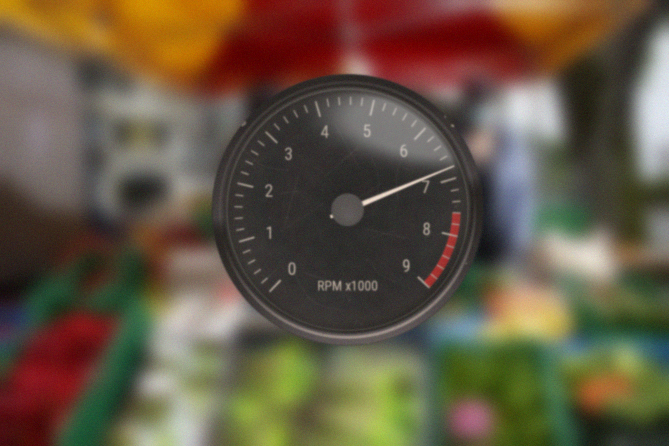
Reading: {"value": 6800, "unit": "rpm"}
